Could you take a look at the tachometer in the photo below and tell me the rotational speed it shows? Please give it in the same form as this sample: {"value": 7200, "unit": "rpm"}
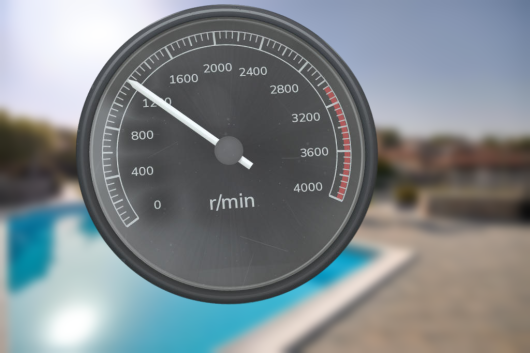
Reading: {"value": 1200, "unit": "rpm"}
